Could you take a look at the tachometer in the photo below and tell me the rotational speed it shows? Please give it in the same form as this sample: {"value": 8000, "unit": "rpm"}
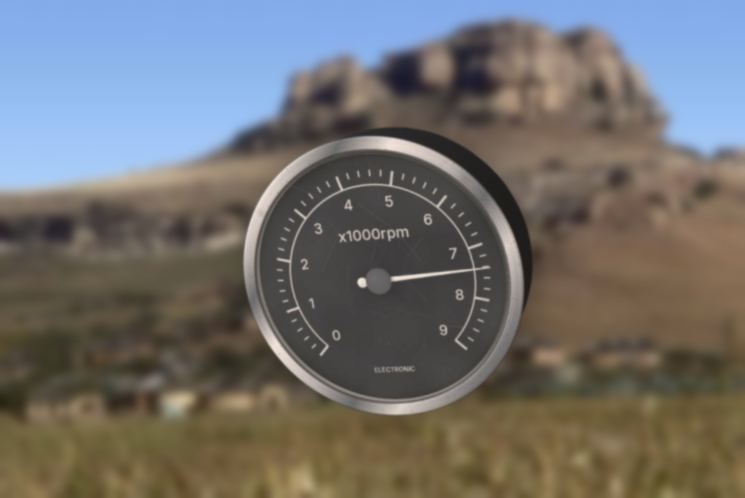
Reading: {"value": 7400, "unit": "rpm"}
